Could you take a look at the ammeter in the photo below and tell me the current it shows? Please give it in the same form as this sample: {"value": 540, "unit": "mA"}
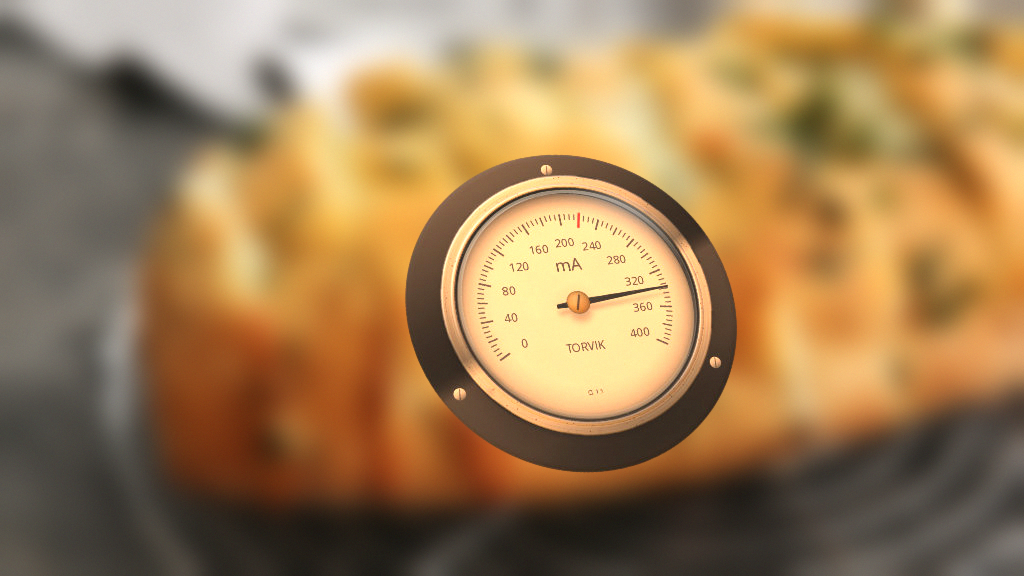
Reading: {"value": 340, "unit": "mA"}
